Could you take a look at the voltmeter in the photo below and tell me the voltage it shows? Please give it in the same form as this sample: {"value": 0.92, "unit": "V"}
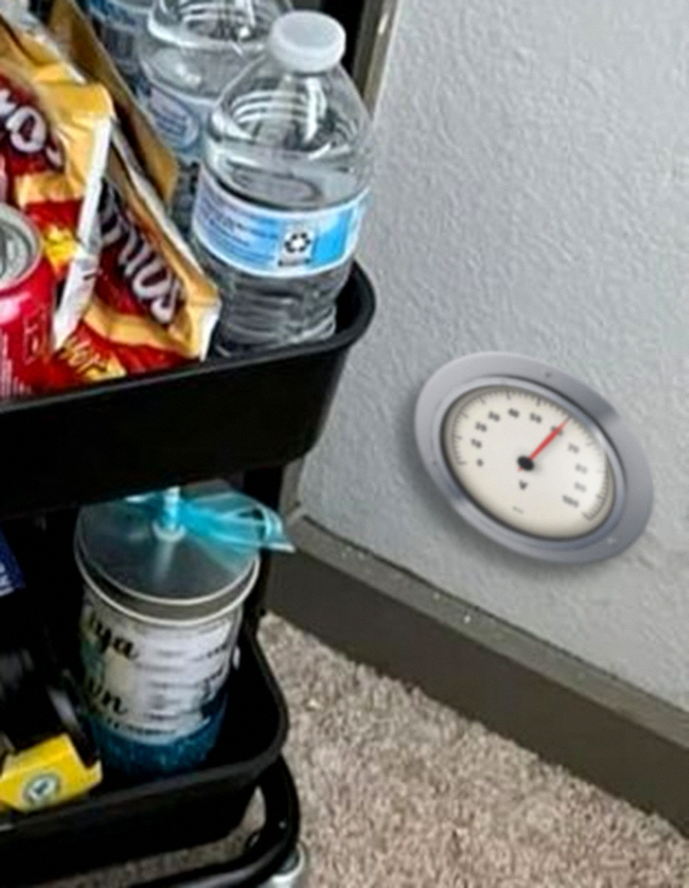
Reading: {"value": 60, "unit": "V"}
